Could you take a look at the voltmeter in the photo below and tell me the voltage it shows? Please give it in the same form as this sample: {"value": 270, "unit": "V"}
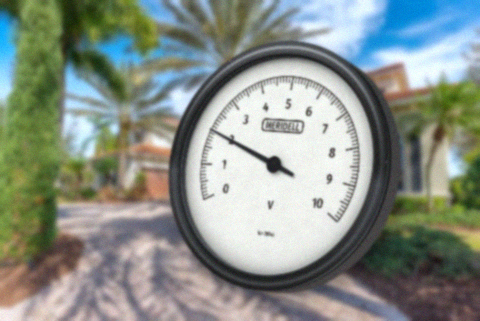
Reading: {"value": 2, "unit": "V"}
